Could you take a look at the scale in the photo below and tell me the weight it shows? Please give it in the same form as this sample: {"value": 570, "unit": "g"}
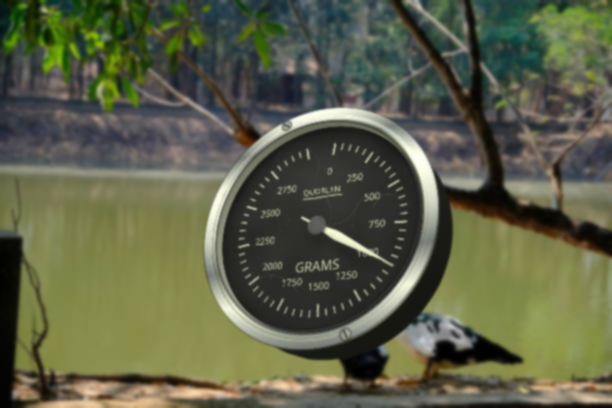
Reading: {"value": 1000, "unit": "g"}
